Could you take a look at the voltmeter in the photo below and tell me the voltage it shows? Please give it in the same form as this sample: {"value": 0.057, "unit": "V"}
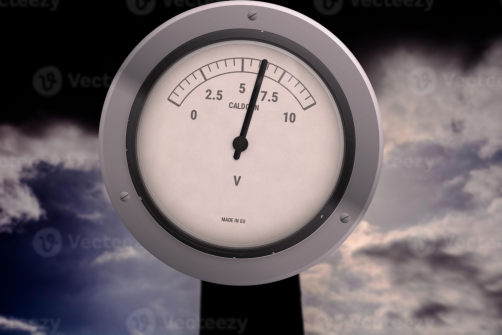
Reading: {"value": 6.25, "unit": "V"}
